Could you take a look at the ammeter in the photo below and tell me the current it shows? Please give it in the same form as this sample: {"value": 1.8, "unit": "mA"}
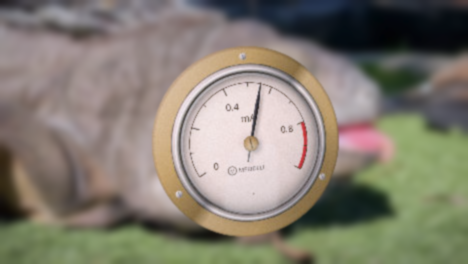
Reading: {"value": 0.55, "unit": "mA"}
